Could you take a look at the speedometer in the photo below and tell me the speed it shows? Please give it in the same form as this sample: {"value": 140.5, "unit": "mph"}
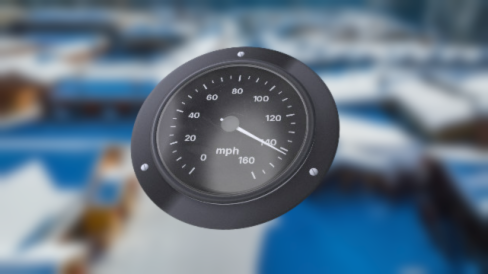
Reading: {"value": 142.5, "unit": "mph"}
